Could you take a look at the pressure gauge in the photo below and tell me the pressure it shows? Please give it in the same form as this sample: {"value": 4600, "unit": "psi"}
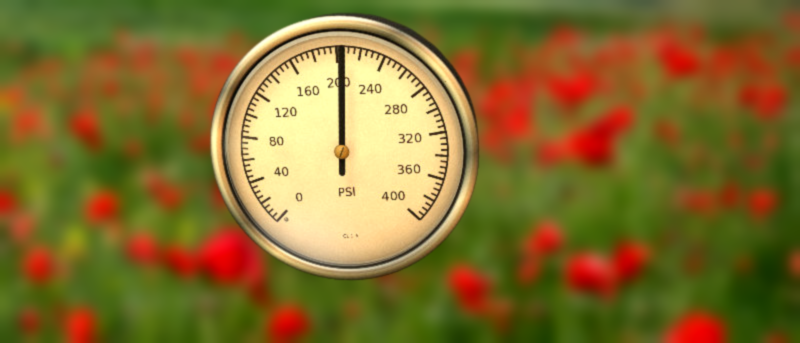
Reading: {"value": 205, "unit": "psi"}
